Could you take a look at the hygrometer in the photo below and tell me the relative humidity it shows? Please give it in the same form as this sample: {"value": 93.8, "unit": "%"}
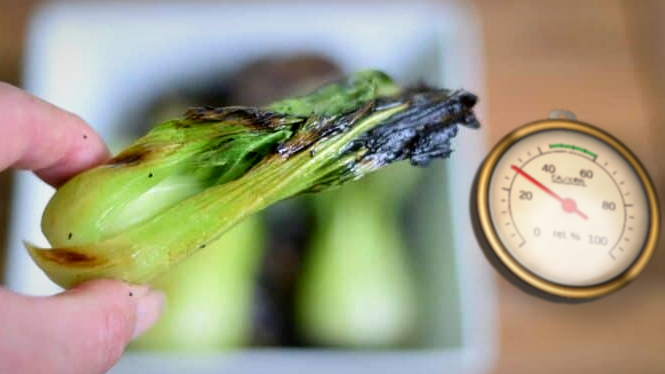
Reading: {"value": 28, "unit": "%"}
